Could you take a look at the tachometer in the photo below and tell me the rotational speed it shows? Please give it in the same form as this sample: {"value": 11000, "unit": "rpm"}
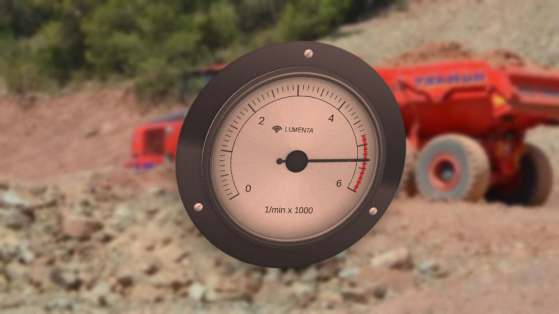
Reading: {"value": 5300, "unit": "rpm"}
